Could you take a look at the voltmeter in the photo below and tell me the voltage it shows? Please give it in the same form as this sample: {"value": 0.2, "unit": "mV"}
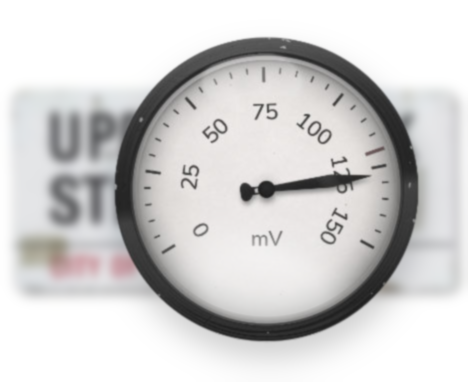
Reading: {"value": 127.5, "unit": "mV"}
